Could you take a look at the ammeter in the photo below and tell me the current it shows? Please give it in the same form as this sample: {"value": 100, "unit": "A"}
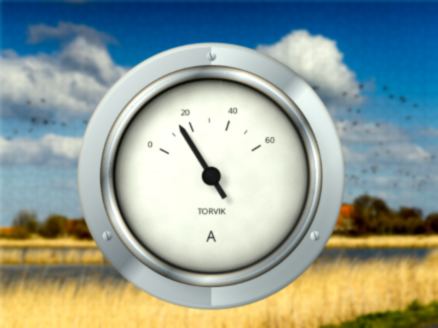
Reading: {"value": 15, "unit": "A"}
